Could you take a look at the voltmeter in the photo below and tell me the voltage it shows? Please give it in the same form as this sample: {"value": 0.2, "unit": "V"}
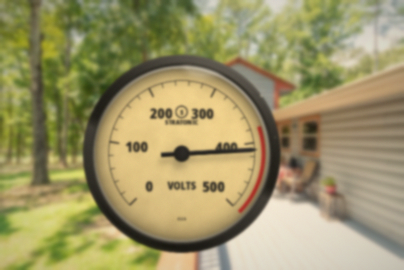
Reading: {"value": 410, "unit": "V"}
